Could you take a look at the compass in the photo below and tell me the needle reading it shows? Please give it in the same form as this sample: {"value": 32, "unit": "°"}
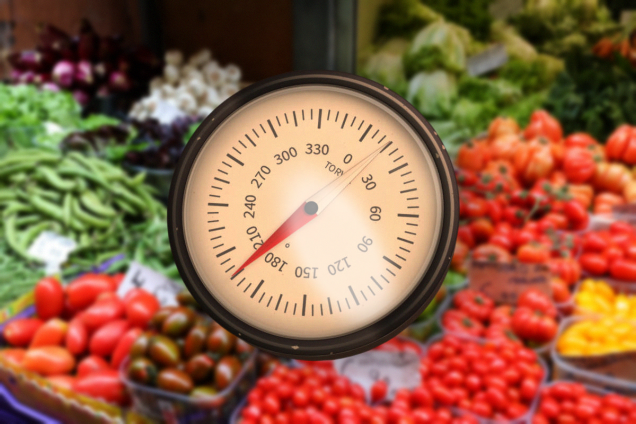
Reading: {"value": 195, "unit": "°"}
